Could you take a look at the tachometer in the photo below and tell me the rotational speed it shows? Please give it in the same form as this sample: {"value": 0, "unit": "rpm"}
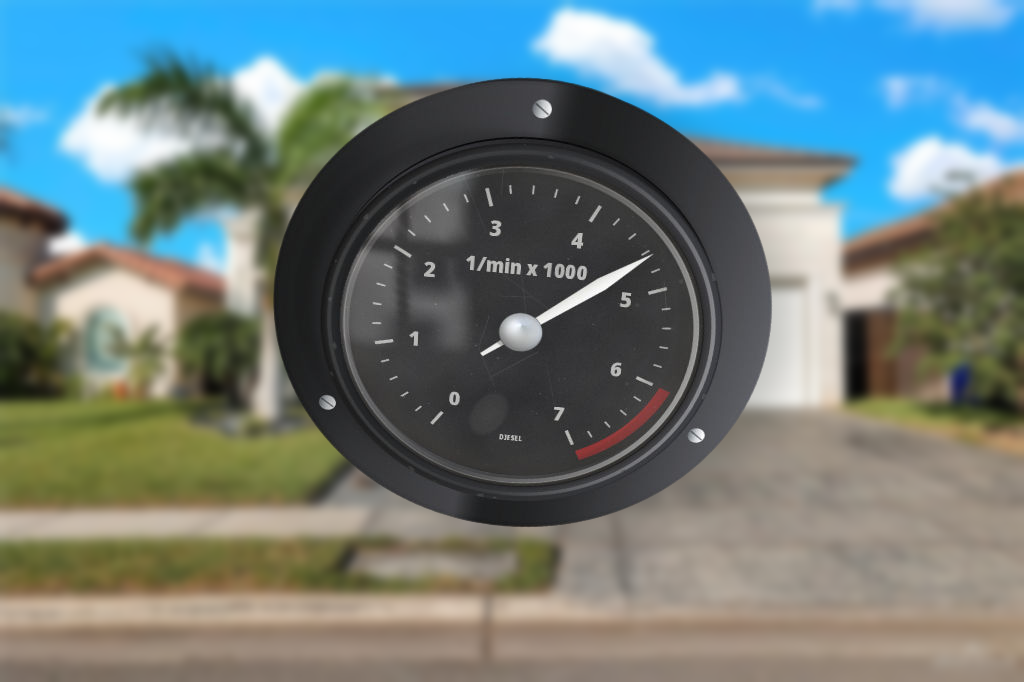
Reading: {"value": 4600, "unit": "rpm"}
